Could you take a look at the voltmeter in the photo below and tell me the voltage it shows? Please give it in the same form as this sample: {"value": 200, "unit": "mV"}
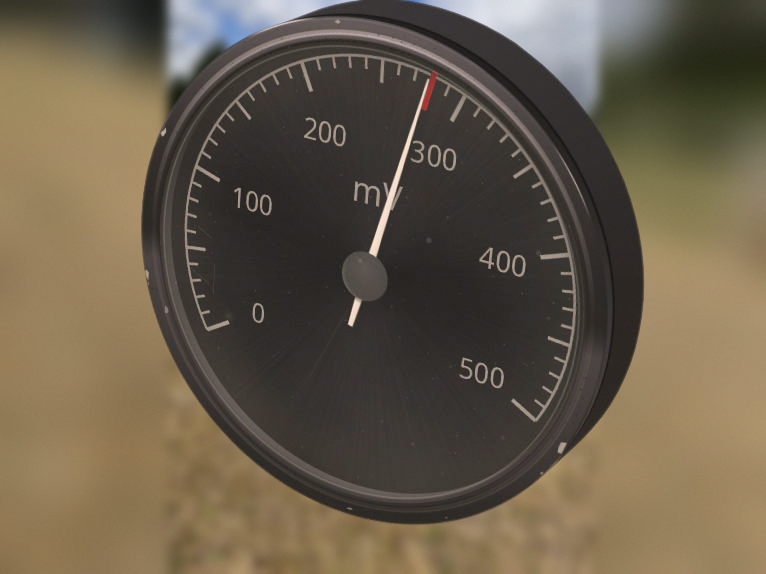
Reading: {"value": 280, "unit": "mV"}
